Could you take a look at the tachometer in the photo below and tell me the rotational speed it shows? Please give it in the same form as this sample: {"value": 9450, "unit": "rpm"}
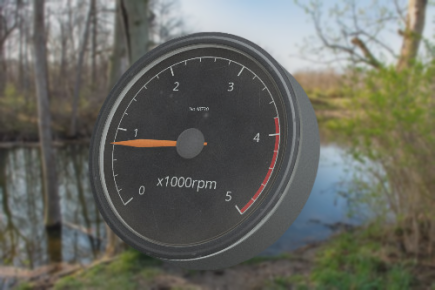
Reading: {"value": 800, "unit": "rpm"}
